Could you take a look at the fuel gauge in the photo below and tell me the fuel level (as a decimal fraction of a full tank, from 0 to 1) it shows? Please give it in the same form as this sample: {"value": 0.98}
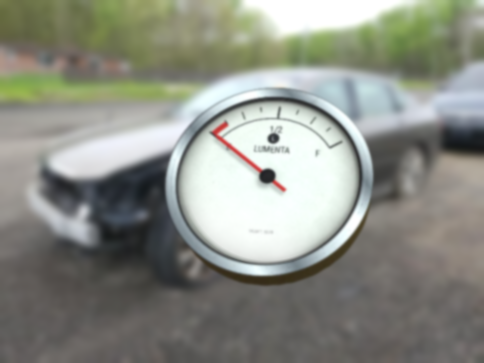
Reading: {"value": 0}
